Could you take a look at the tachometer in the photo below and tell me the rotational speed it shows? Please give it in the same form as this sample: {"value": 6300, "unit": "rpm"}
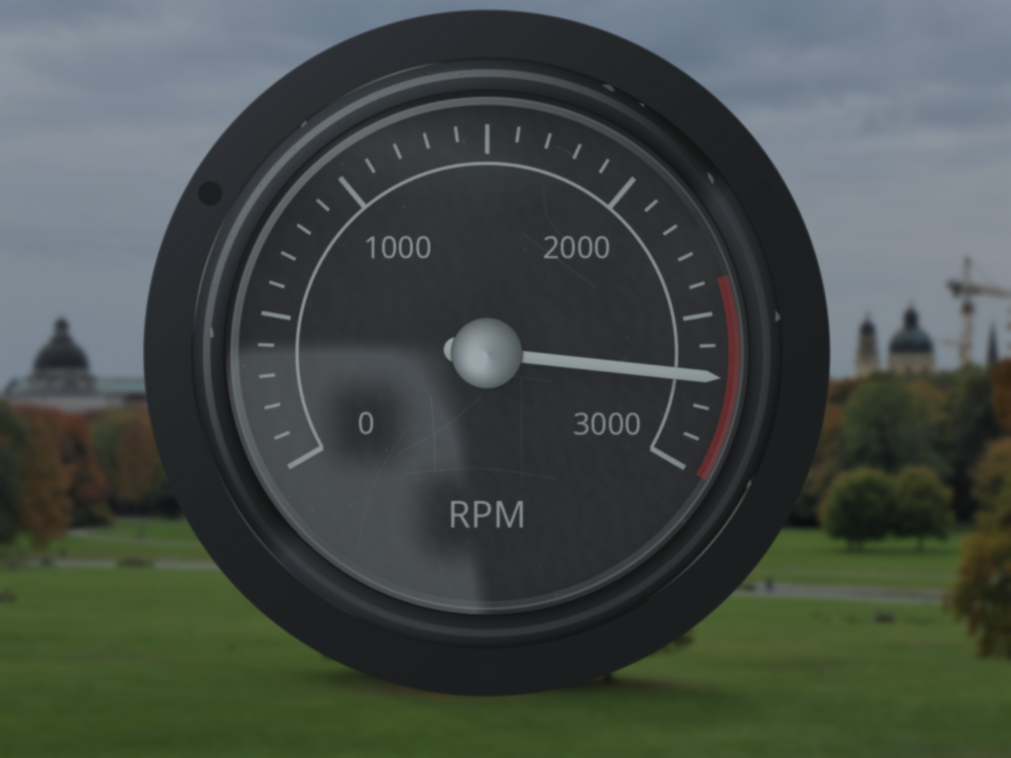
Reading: {"value": 2700, "unit": "rpm"}
